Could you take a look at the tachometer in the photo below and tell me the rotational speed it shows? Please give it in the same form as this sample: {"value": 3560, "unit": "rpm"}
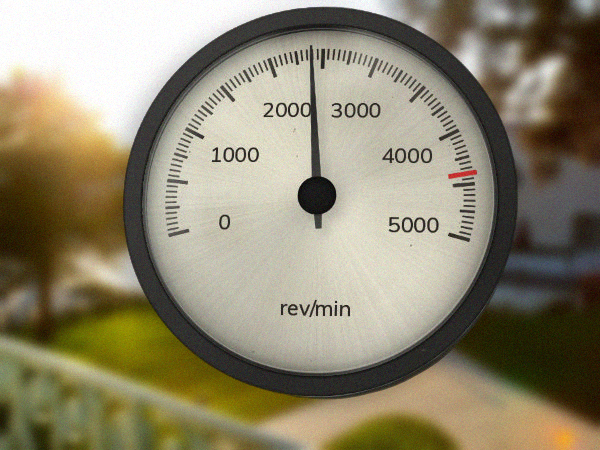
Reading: {"value": 2400, "unit": "rpm"}
